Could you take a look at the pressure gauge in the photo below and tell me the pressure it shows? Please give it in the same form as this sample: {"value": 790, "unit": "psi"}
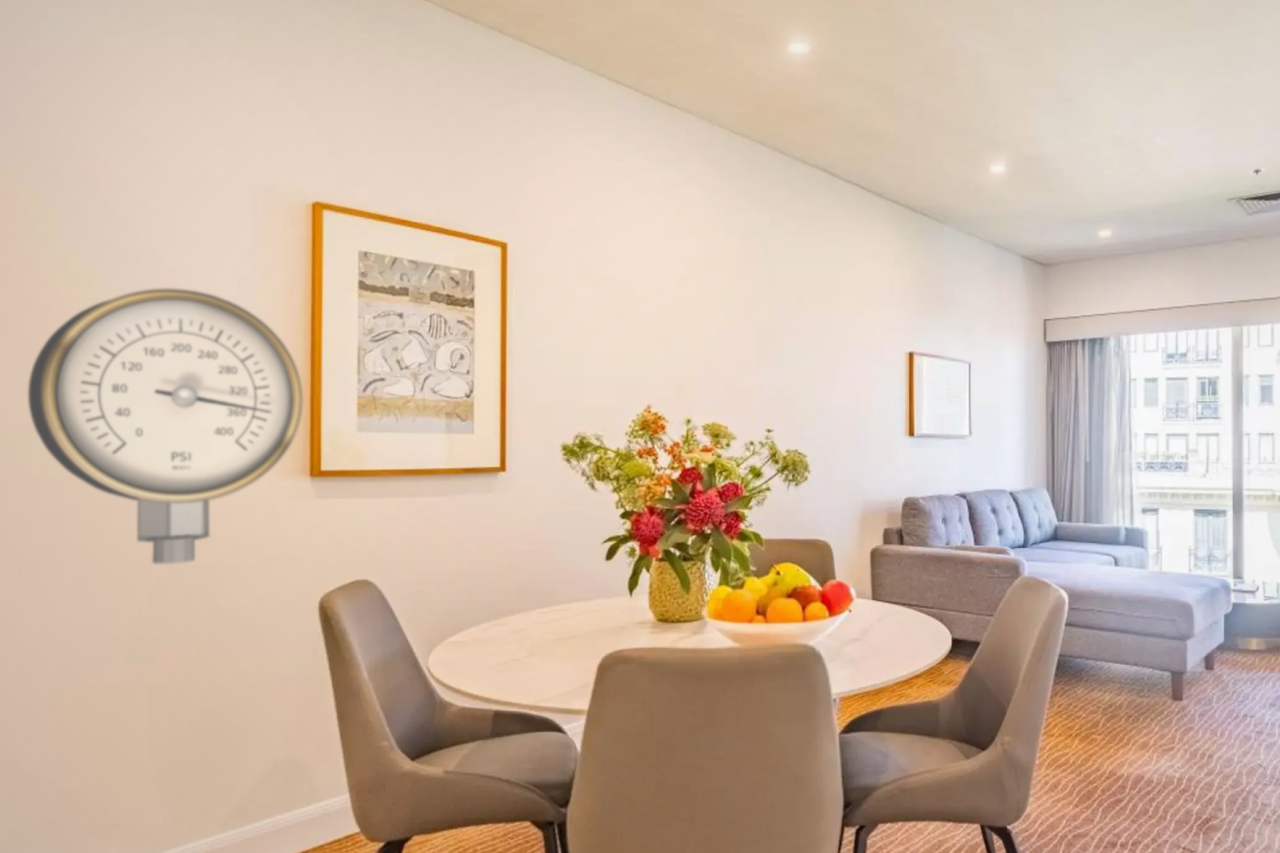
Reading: {"value": 350, "unit": "psi"}
